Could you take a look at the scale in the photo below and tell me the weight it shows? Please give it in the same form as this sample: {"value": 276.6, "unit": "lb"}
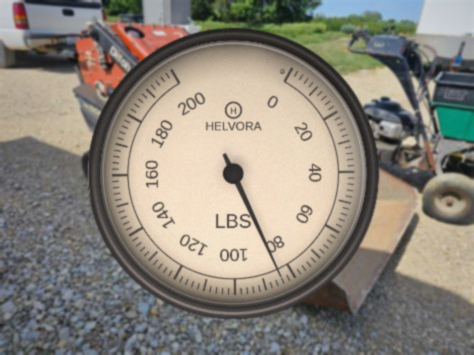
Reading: {"value": 84, "unit": "lb"}
